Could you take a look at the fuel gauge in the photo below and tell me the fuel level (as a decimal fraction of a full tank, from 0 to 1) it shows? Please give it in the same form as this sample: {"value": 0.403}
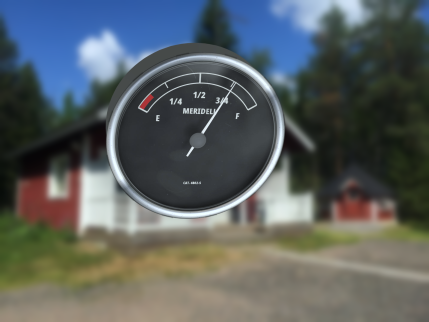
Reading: {"value": 0.75}
